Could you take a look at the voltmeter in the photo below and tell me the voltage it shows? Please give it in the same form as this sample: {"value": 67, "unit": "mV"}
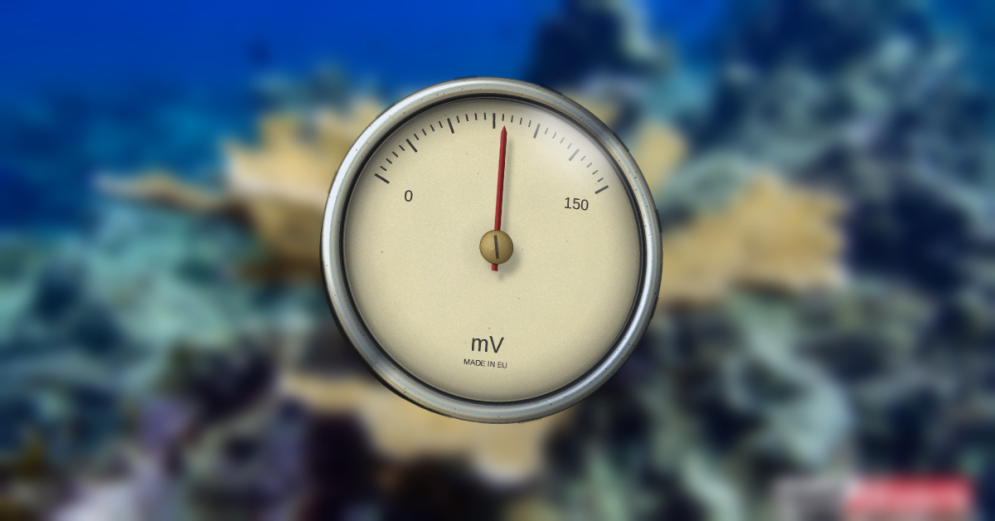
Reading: {"value": 80, "unit": "mV"}
